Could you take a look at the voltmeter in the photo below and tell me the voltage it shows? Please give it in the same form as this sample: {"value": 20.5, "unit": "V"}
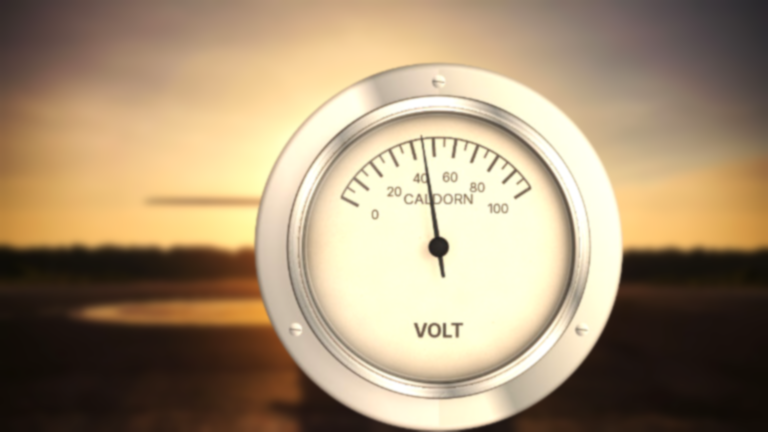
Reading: {"value": 45, "unit": "V"}
